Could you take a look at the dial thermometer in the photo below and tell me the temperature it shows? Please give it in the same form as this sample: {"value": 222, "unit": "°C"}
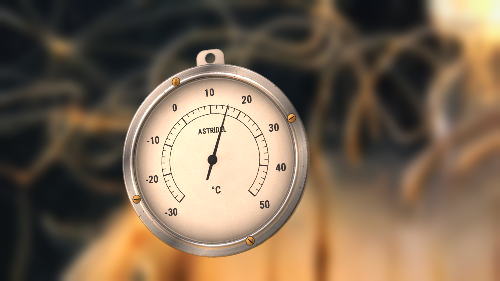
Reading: {"value": 16, "unit": "°C"}
